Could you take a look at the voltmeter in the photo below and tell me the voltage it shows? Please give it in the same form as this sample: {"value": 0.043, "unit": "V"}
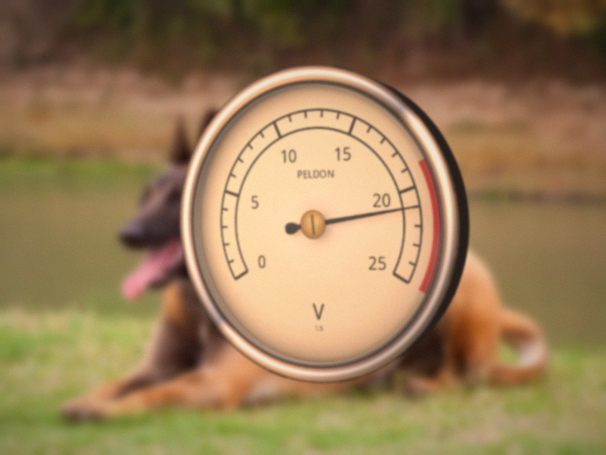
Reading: {"value": 21, "unit": "V"}
